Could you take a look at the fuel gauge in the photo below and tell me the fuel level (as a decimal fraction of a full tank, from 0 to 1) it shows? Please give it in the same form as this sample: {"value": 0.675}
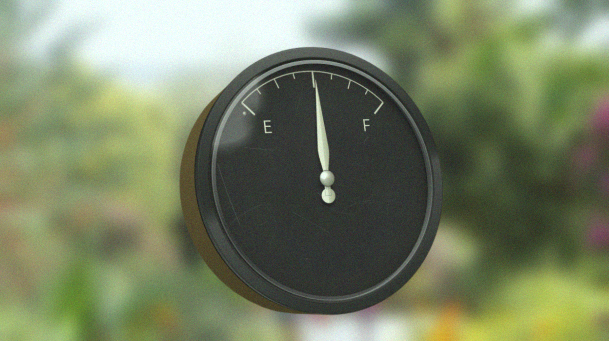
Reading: {"value": 0.5}
